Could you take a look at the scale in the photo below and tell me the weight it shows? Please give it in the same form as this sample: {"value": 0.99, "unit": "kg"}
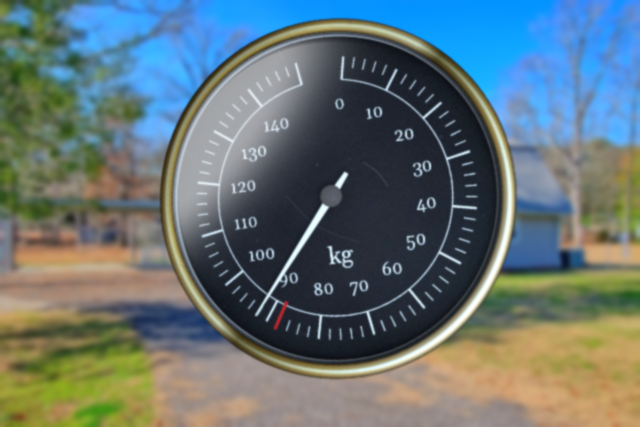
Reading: {"value": 92, "unit": "kg"}
